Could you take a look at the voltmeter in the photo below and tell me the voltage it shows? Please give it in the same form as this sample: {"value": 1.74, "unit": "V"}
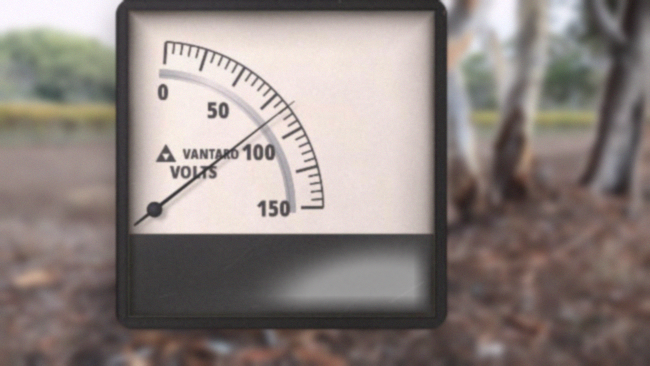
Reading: {"value": 85, "unit": "V"}
